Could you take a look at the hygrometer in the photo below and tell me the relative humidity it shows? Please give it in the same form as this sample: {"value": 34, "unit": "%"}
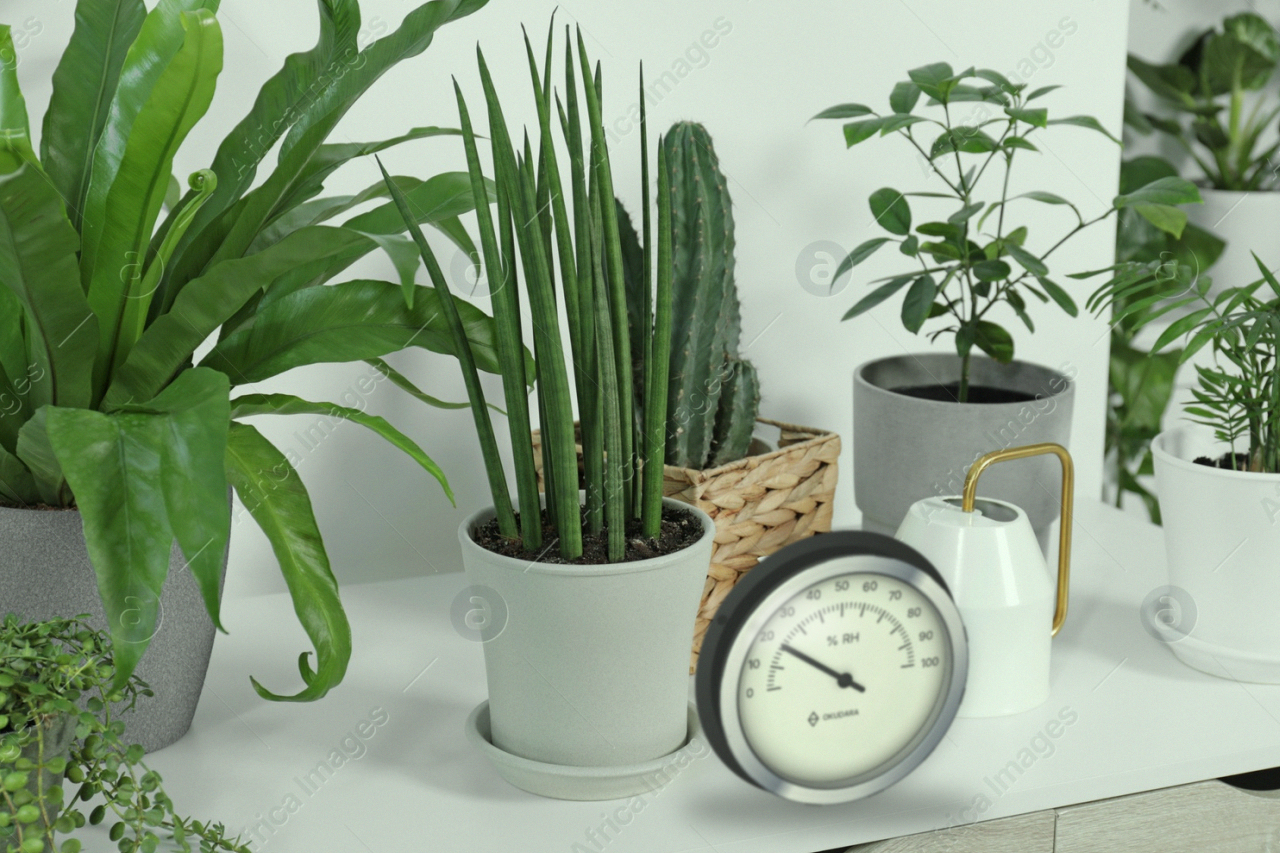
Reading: {"value": 20, "unit": "%"}
